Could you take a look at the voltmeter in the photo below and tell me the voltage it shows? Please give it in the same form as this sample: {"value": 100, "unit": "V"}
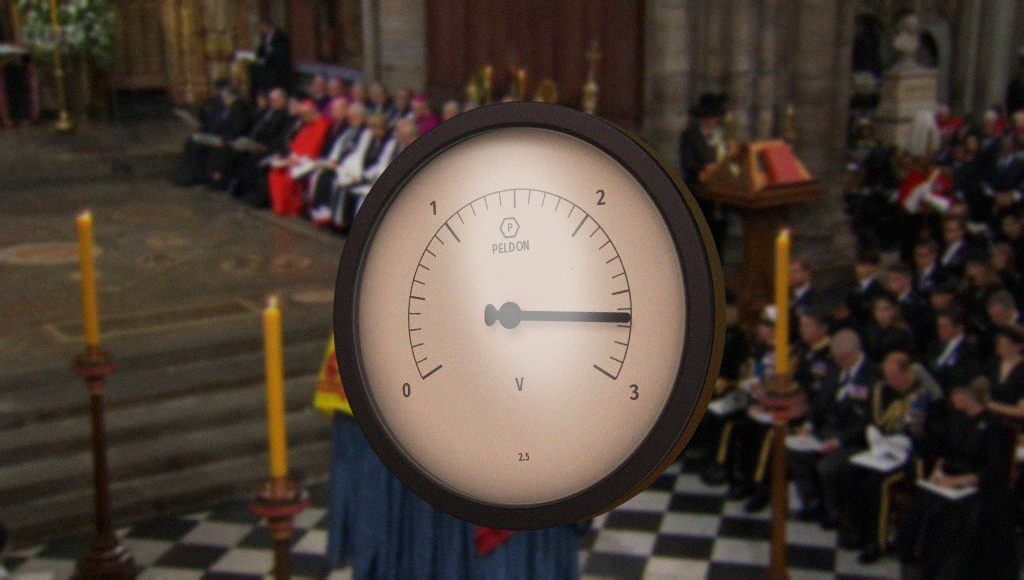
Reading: {"value": 2.65, "unit": "V"}
